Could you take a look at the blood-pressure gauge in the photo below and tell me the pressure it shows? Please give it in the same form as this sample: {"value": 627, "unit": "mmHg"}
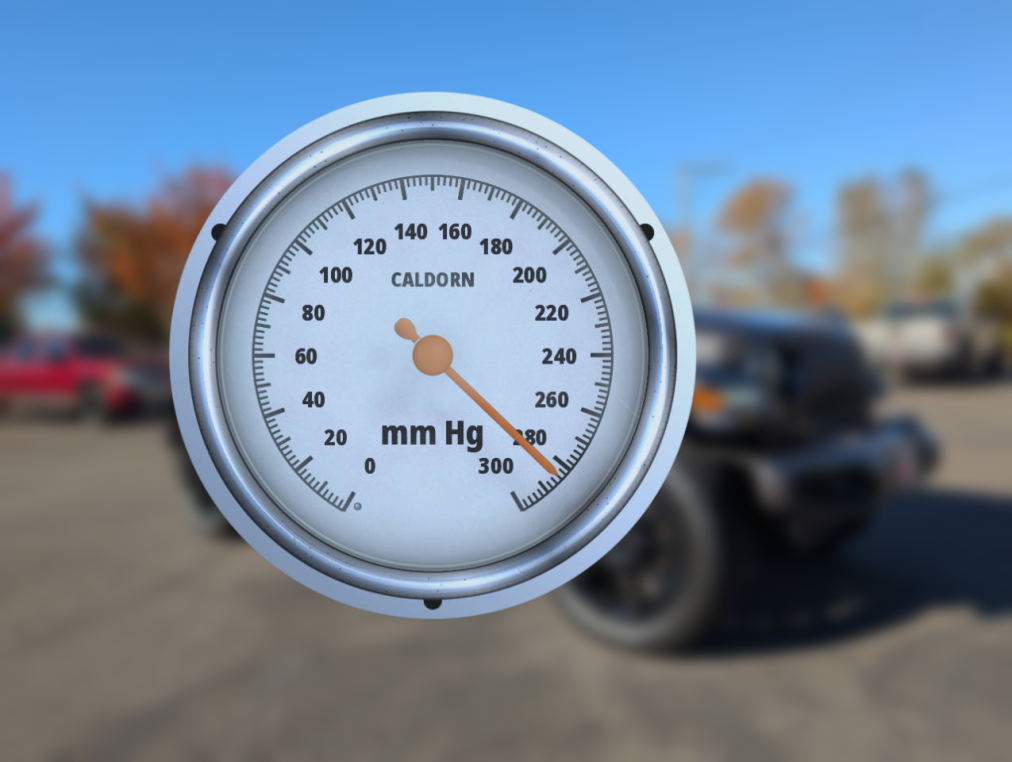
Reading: {"value": 284, "unit": "mmHg"}
